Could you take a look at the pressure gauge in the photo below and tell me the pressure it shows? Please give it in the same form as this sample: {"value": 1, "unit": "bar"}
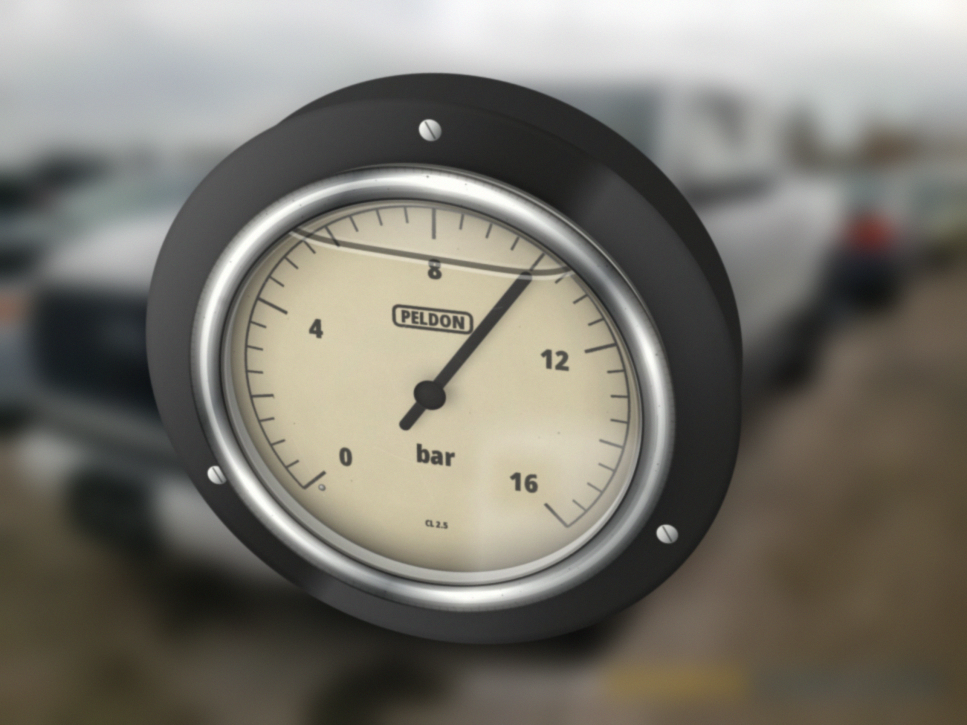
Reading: {"value": 10, "unit": "bar"}
